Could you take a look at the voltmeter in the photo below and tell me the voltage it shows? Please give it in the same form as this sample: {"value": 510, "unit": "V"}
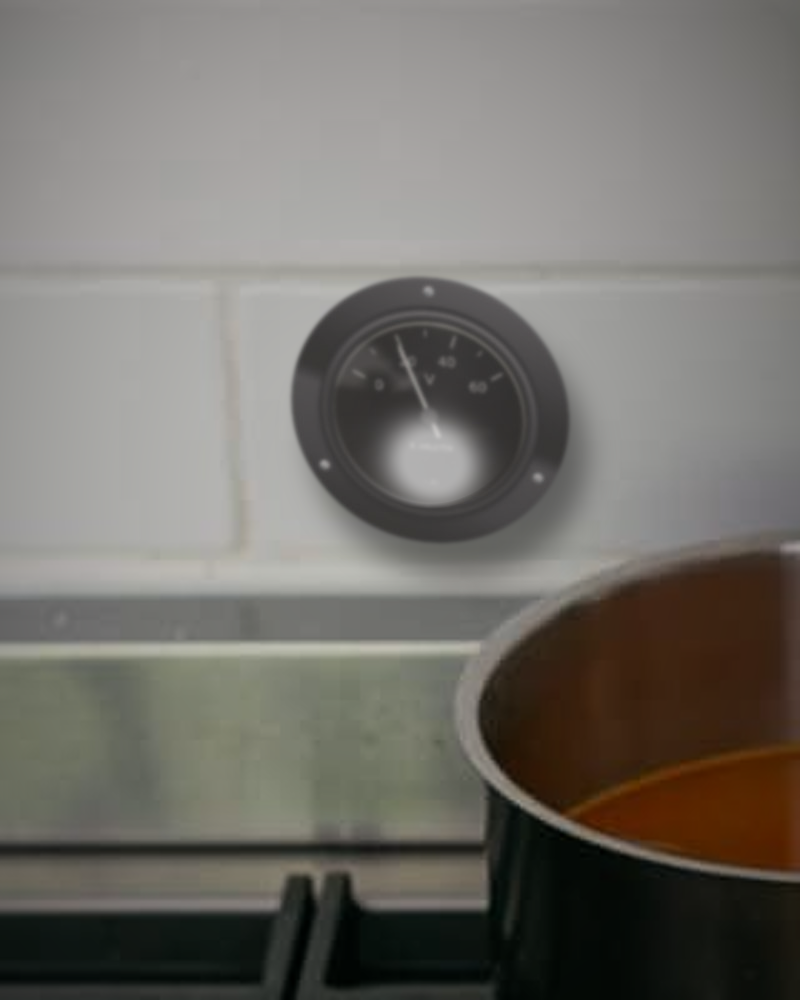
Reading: {"value": 20, "unit": "V"}
